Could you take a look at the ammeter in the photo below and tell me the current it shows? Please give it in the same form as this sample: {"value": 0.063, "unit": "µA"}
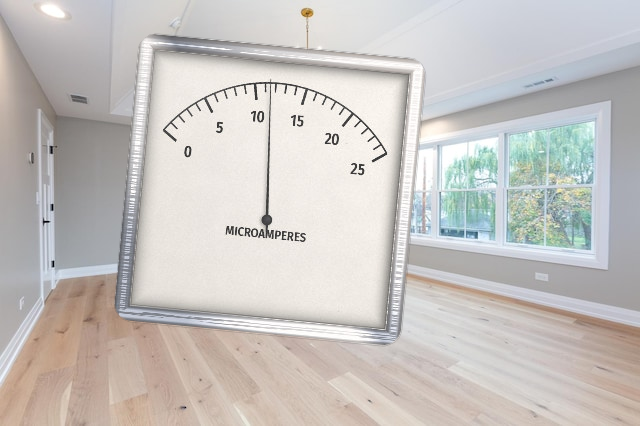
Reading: {"value": 11.5, "unit": "µA"}
